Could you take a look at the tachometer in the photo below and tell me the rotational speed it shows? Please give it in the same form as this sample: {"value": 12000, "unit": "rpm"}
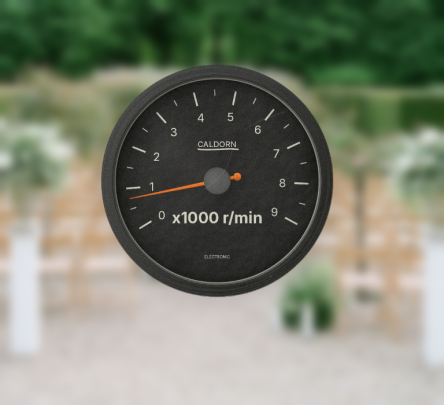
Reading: {"value": 750, "unit": "rpm"}
